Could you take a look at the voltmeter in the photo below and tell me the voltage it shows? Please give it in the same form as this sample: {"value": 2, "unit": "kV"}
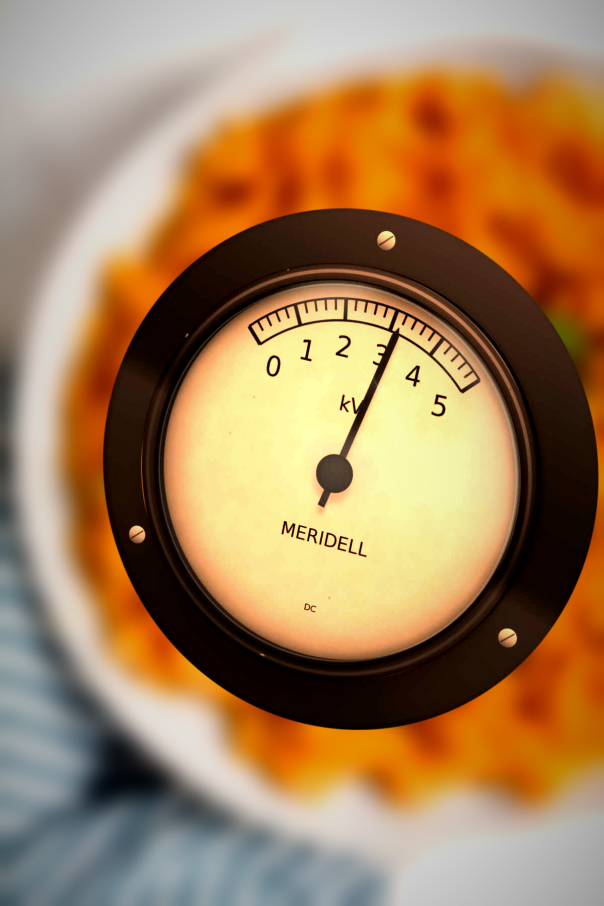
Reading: {"value": 3.2, "unit": "kV"}
